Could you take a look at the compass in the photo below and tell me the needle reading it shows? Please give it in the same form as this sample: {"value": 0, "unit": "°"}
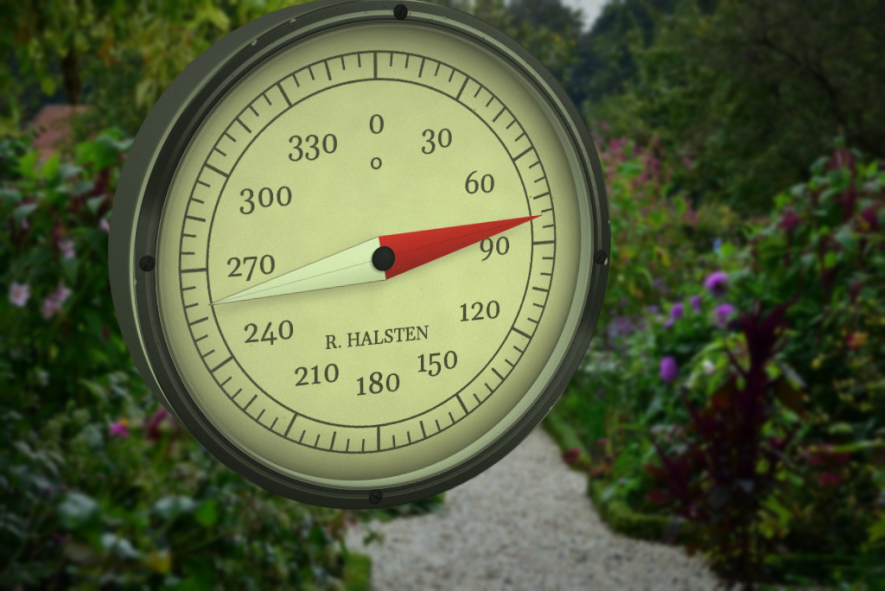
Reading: {"value": 80, "unit": "°"}
